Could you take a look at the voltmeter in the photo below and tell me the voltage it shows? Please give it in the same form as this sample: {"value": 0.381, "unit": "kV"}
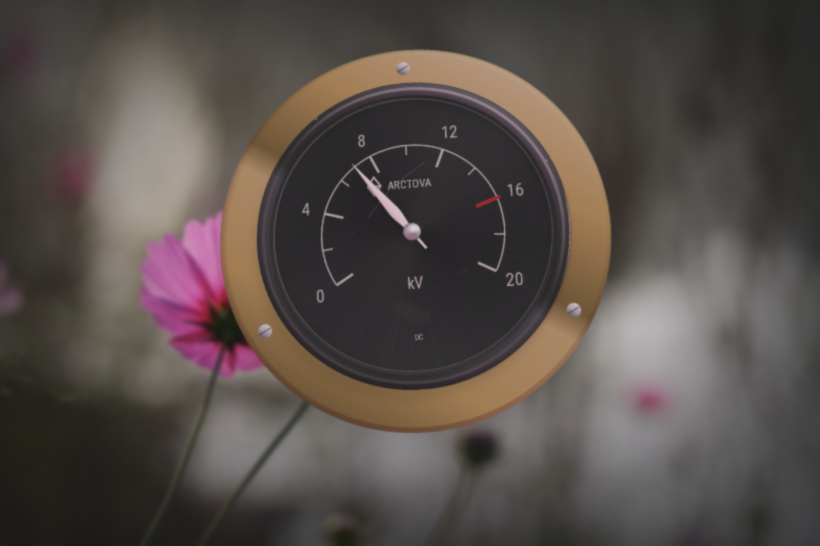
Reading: {"value": 7, "unit": "kV"}
